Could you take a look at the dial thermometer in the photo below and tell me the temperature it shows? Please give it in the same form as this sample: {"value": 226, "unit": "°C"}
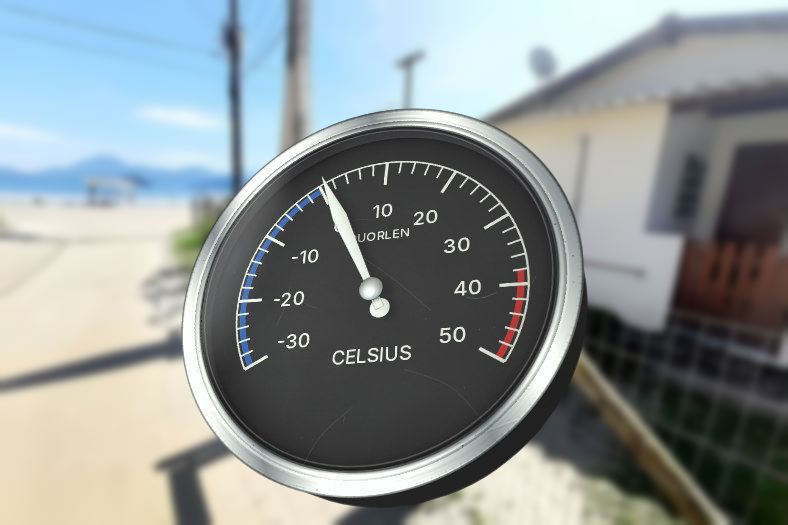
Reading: {"value": 1, "unit": "°C"}
